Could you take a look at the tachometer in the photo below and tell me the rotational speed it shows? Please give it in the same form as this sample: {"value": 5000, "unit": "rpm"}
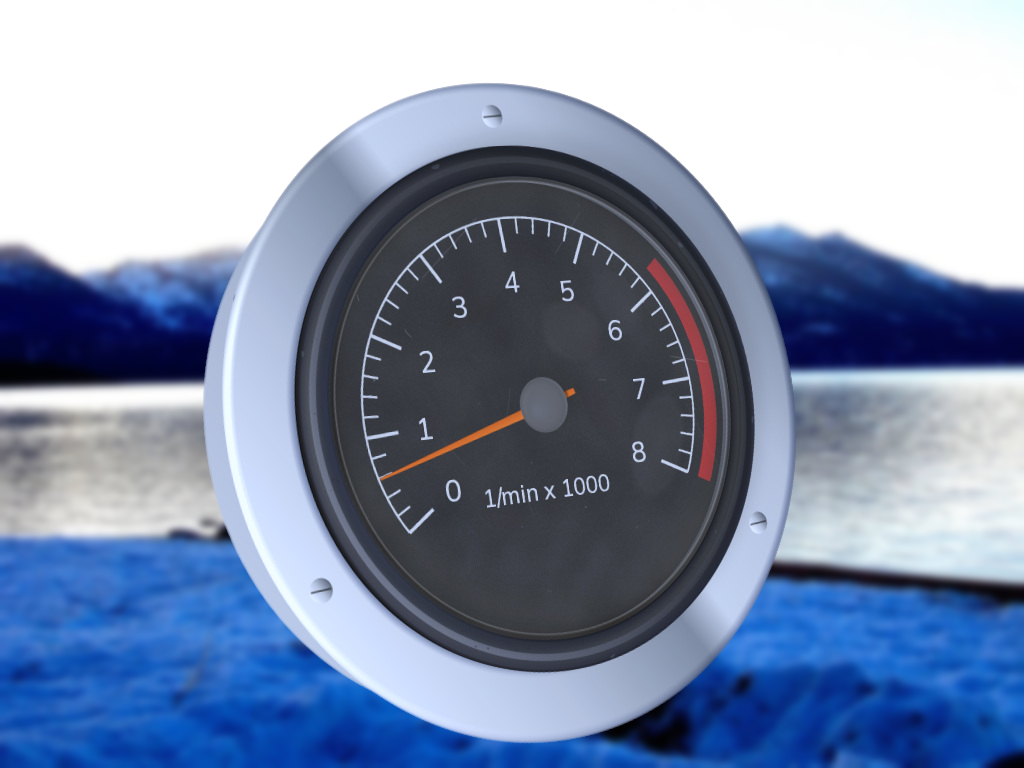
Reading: {"value": 600, "unit": "rpm"}
